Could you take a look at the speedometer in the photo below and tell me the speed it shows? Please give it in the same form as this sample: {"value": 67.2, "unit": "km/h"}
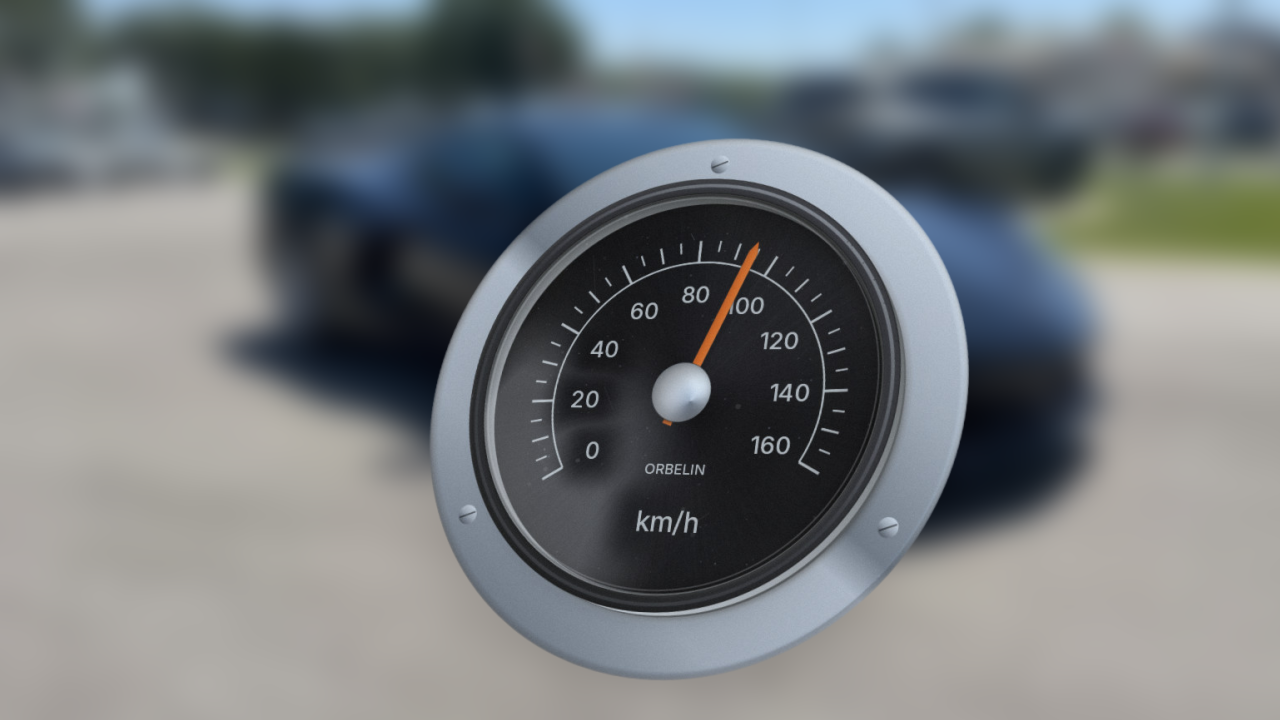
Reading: {"value": 95, "unit": "km/h"}
